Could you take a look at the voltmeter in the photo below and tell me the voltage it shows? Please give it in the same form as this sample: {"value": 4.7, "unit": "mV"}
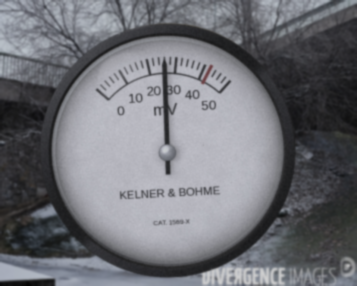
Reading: {"value": 26, "unit": "mV"}
